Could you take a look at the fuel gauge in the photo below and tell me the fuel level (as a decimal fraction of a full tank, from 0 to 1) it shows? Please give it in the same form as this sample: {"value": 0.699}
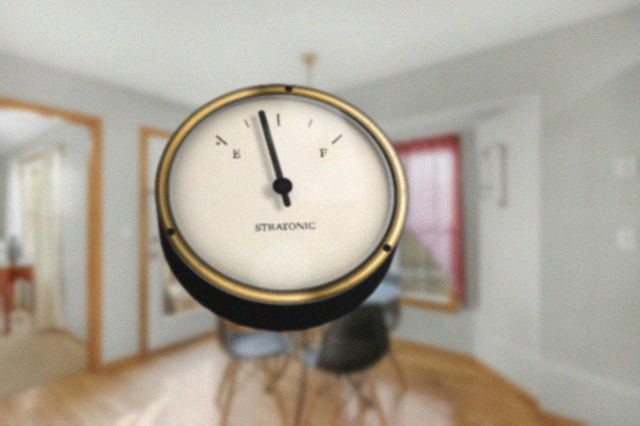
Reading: {"value": 0.375}
